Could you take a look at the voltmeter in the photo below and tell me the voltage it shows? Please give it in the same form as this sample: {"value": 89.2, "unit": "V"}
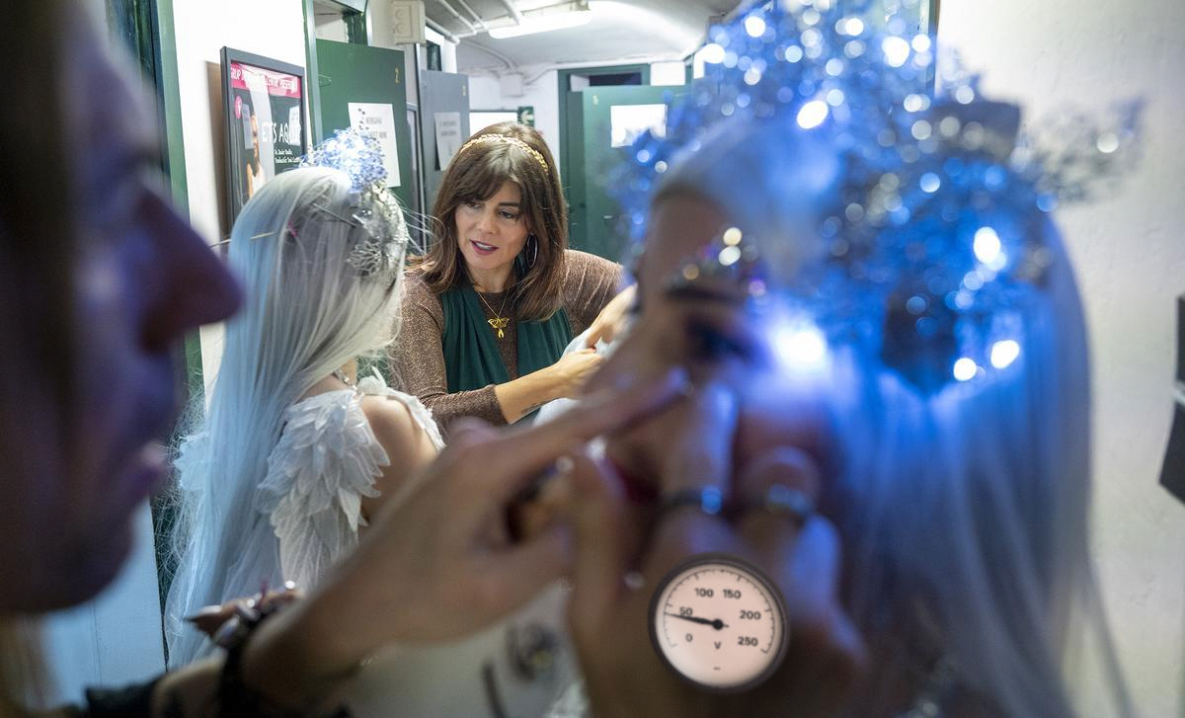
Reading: {"value": 40, "unit": "V"}
